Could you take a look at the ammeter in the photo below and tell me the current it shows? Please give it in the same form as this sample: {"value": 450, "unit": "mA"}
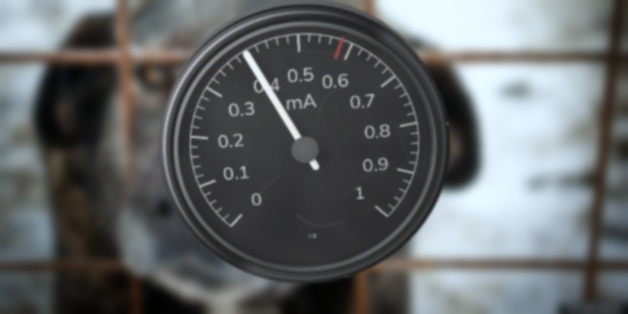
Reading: {"value": 0.4, "unit": "mA"}
